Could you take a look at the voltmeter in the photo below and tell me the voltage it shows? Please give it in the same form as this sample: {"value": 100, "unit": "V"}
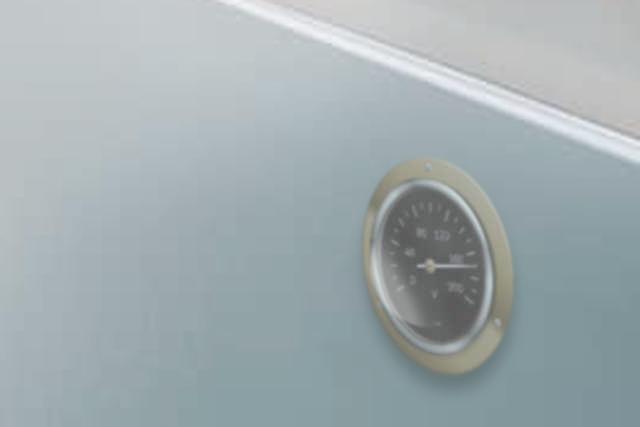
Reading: {"value": 170, "unit": "V"}
